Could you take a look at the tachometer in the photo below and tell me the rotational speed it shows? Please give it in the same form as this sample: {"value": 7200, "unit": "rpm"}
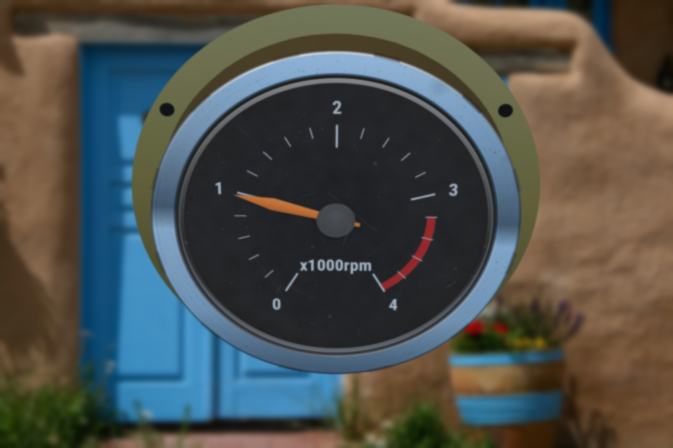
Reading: {"value": 1000, "unit": "rpm"}
